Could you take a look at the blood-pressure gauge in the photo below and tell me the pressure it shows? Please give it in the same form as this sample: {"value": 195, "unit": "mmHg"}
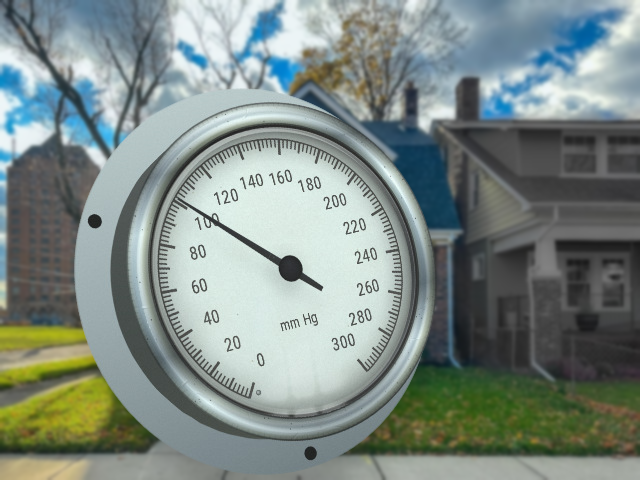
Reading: {"value": 100, "unit": "mmHg"}
